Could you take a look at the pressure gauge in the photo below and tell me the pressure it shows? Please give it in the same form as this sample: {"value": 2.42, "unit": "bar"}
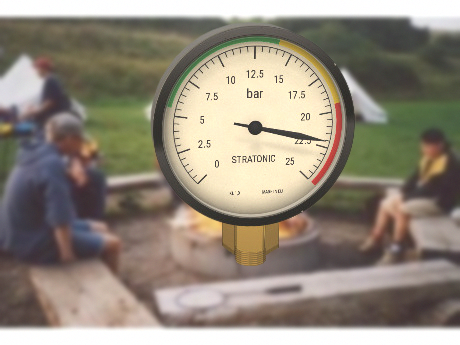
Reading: {"value": 22, "unit": "bar"}
